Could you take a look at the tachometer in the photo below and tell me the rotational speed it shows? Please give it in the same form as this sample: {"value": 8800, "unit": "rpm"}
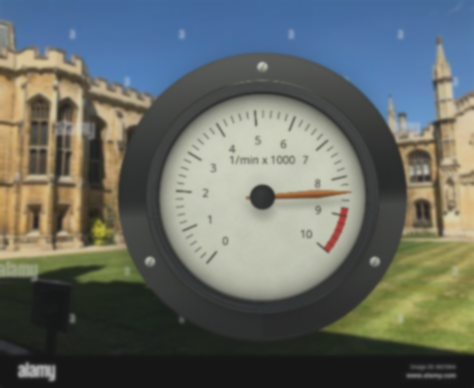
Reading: {"value": 8400, "unit": "rpm"}
